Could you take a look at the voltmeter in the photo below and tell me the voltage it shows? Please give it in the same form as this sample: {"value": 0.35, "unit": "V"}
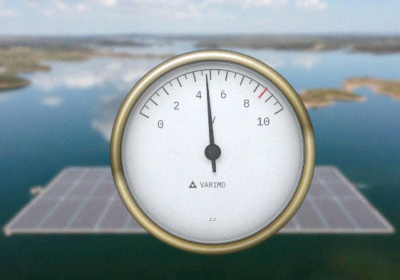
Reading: {"value": 4.75, "unit": "V"}
